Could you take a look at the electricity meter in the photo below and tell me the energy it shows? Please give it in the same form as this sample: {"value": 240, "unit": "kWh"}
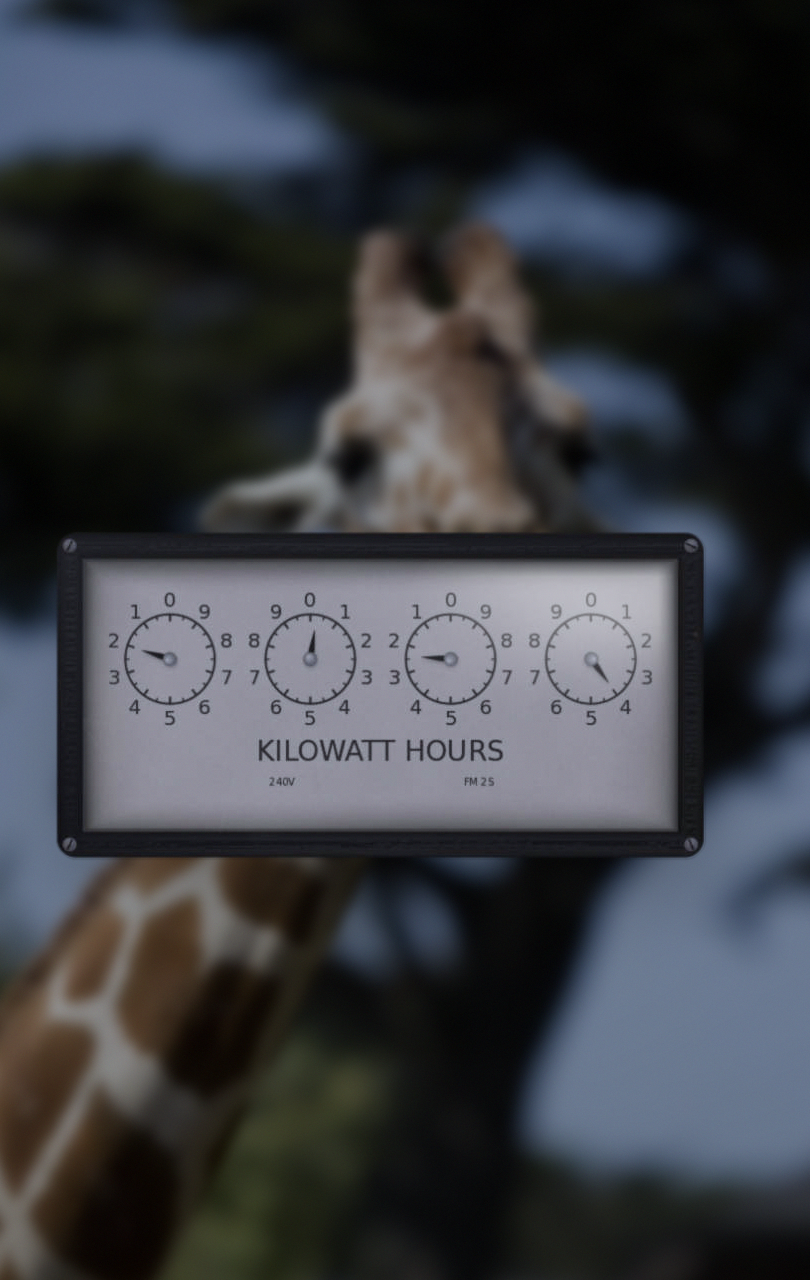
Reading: {"value": 2024, "unit": "kWh"}
